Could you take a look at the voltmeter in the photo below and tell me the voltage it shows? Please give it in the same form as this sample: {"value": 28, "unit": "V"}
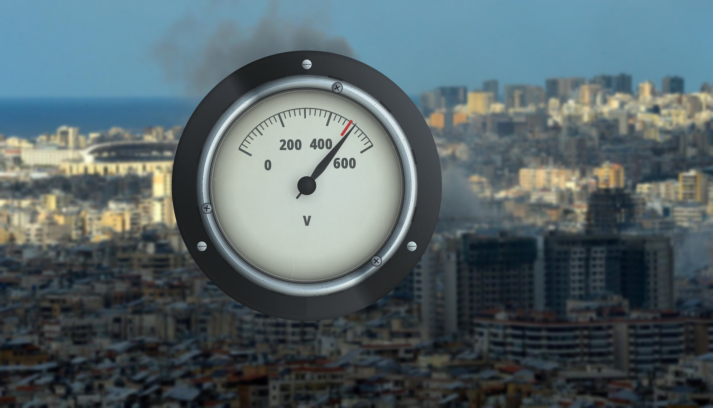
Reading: {"value": 500, "unit": "V"}
